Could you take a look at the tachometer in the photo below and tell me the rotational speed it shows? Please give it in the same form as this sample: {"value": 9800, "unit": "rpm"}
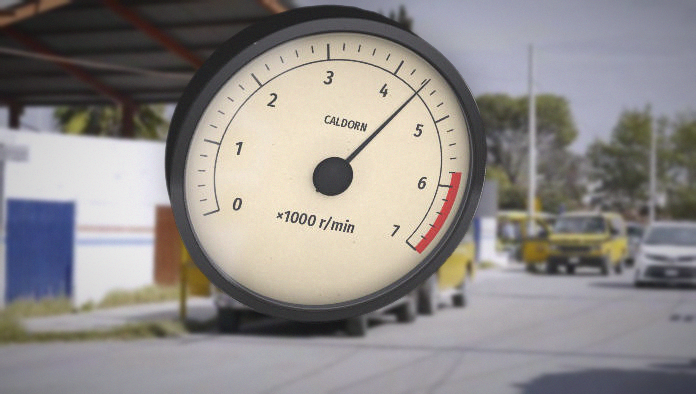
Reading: {"value": 4400, "unit": "rpm"}
